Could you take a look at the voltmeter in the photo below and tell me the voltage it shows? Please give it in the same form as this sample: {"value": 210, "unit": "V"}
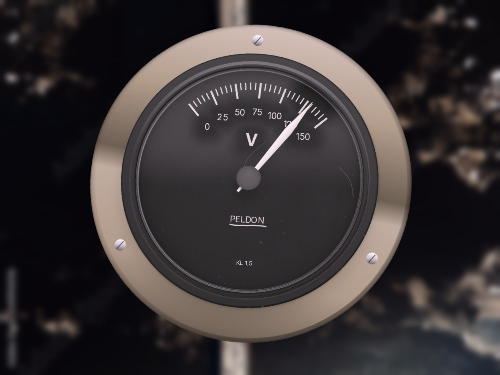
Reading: {"value": 130, "unit": "V"}
